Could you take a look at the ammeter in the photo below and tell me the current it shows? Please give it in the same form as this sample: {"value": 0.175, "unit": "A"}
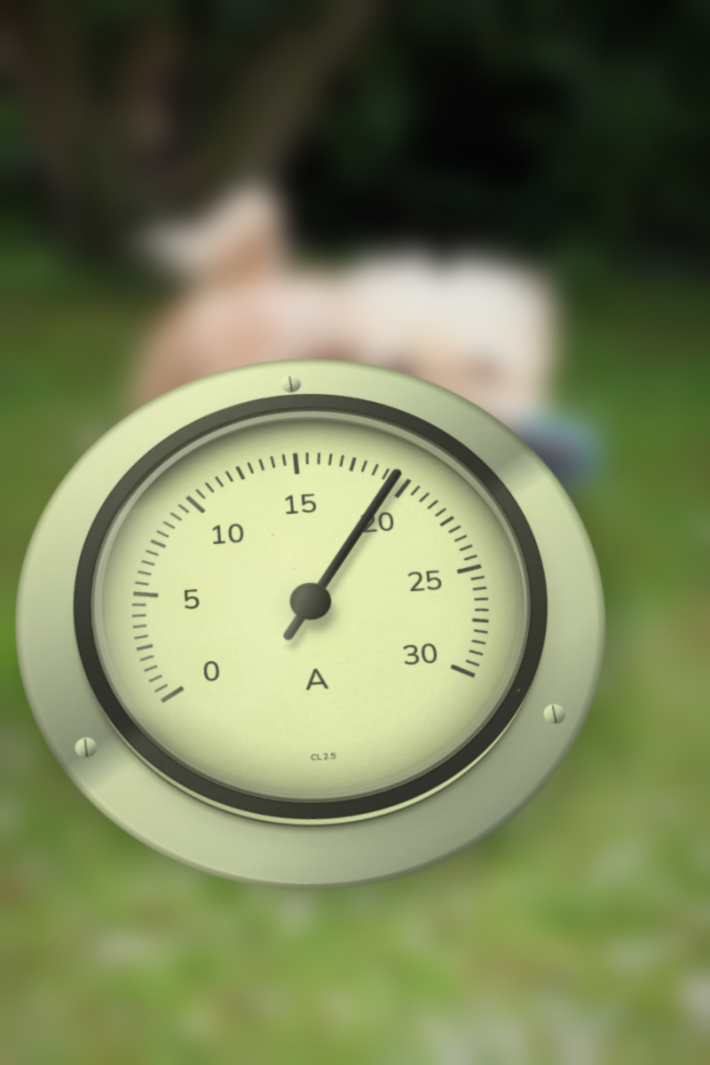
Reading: {"value": 19.5, "unit": "A"}
